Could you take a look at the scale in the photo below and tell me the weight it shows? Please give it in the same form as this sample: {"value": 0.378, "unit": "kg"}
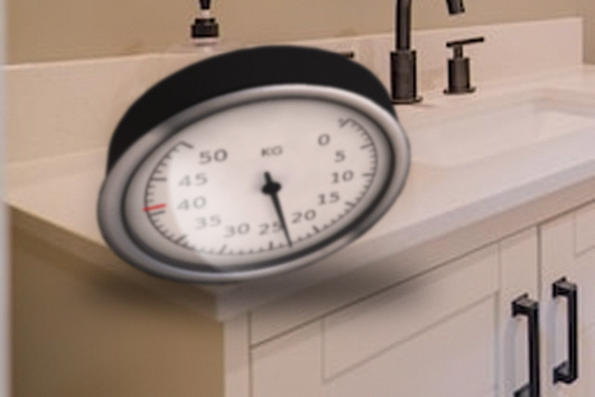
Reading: {"value": 23, "unit": "kg"}
